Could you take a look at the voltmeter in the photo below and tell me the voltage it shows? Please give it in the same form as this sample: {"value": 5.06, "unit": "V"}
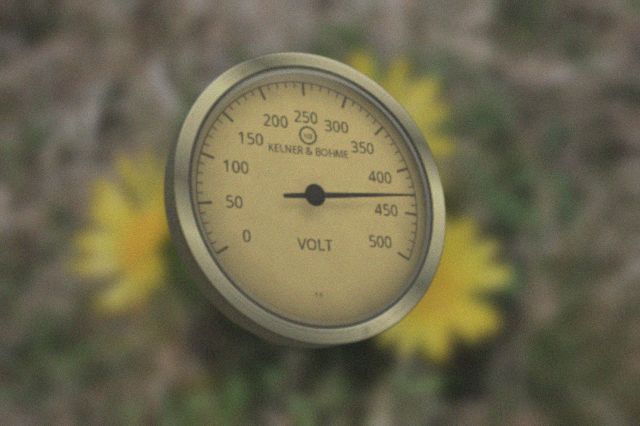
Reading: {"value": 430, "unit": "V"}
